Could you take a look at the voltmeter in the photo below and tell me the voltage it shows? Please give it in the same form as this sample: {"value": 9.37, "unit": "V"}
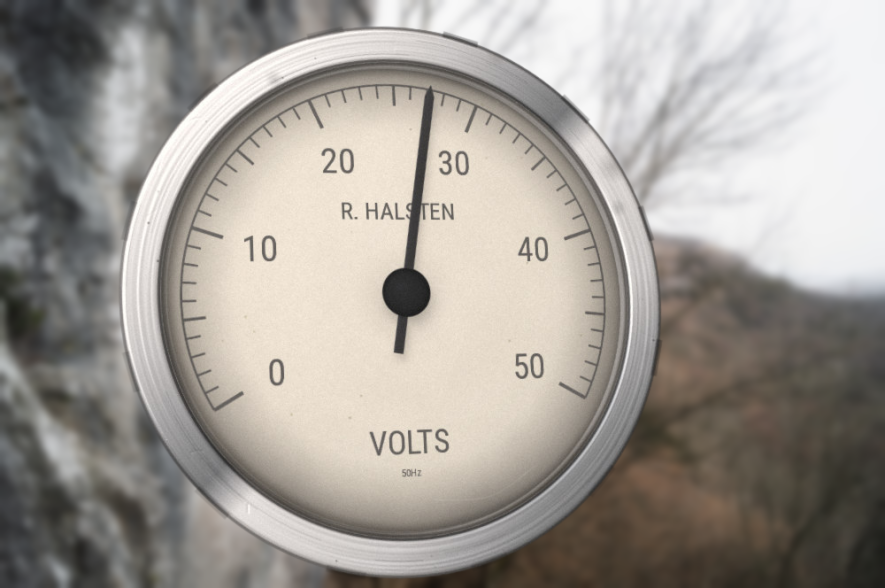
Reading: {"value": 27, "unit": "V"}
